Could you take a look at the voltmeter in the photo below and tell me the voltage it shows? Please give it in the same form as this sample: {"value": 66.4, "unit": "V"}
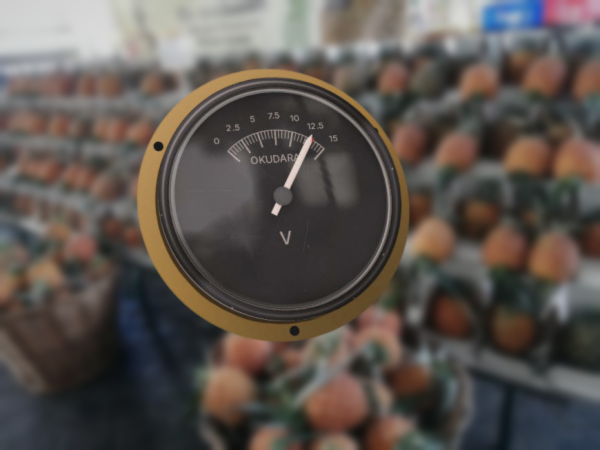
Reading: {"value": 12.5, "unit": "V"}
